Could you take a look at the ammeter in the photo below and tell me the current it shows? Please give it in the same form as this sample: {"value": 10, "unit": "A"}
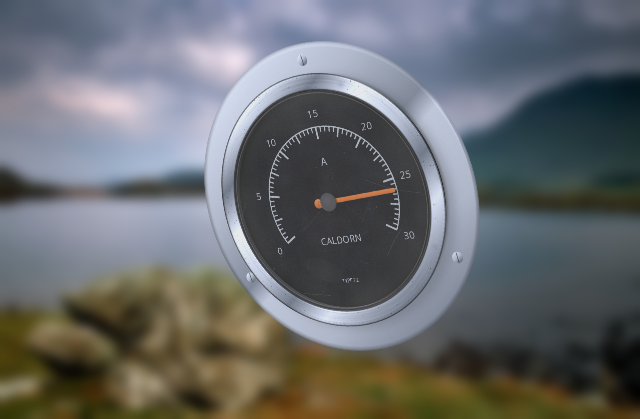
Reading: {"value": 26, "unit": "A"}
